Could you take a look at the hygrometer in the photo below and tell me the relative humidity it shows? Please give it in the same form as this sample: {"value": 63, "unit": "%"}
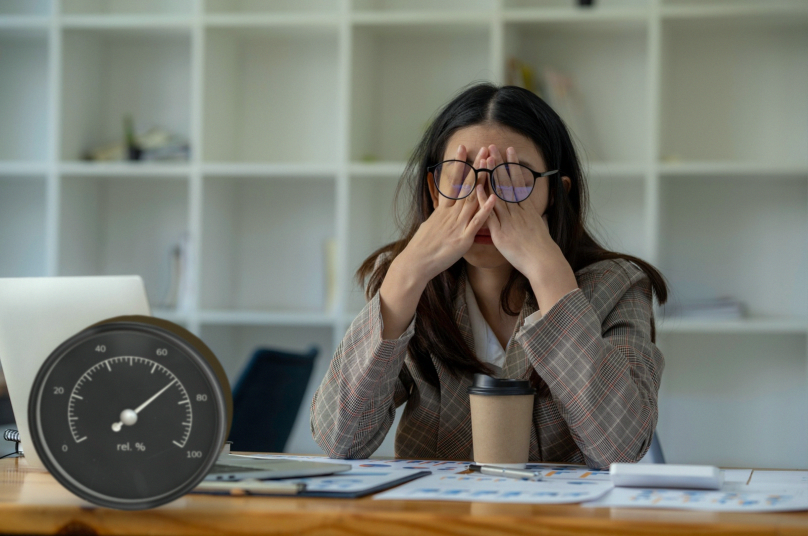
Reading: {"value": 70, "unit": "%"}
